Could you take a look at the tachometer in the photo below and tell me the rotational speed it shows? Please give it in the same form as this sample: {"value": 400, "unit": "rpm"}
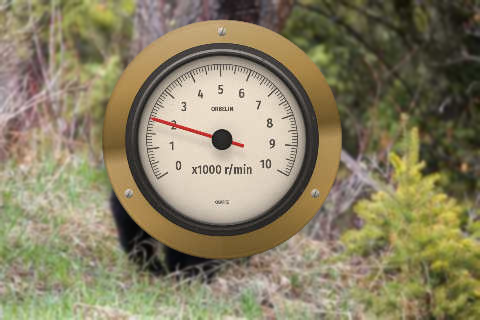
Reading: {"value": 2000, "unit": "rpm"}
